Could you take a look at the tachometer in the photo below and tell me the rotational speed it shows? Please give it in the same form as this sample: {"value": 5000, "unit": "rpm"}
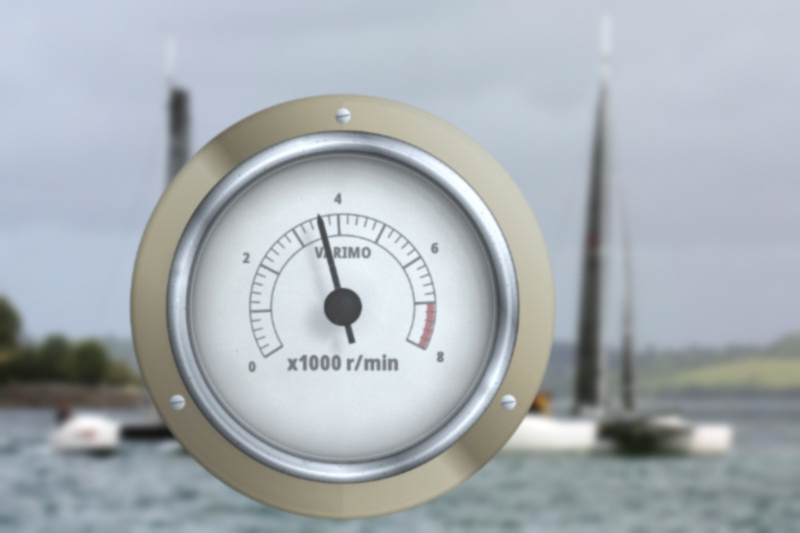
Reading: {"value": 3600, "unit": "rpm"}
